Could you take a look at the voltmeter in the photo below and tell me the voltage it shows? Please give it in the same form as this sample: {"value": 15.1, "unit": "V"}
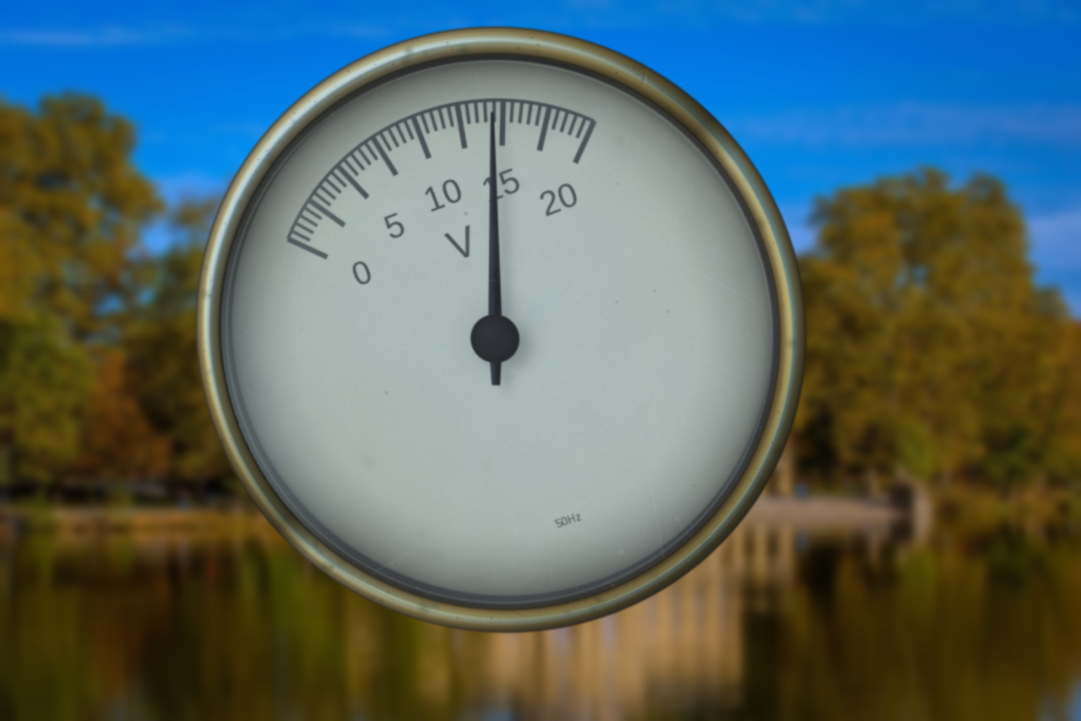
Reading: {"value": 14.5, "unit": "V"}
